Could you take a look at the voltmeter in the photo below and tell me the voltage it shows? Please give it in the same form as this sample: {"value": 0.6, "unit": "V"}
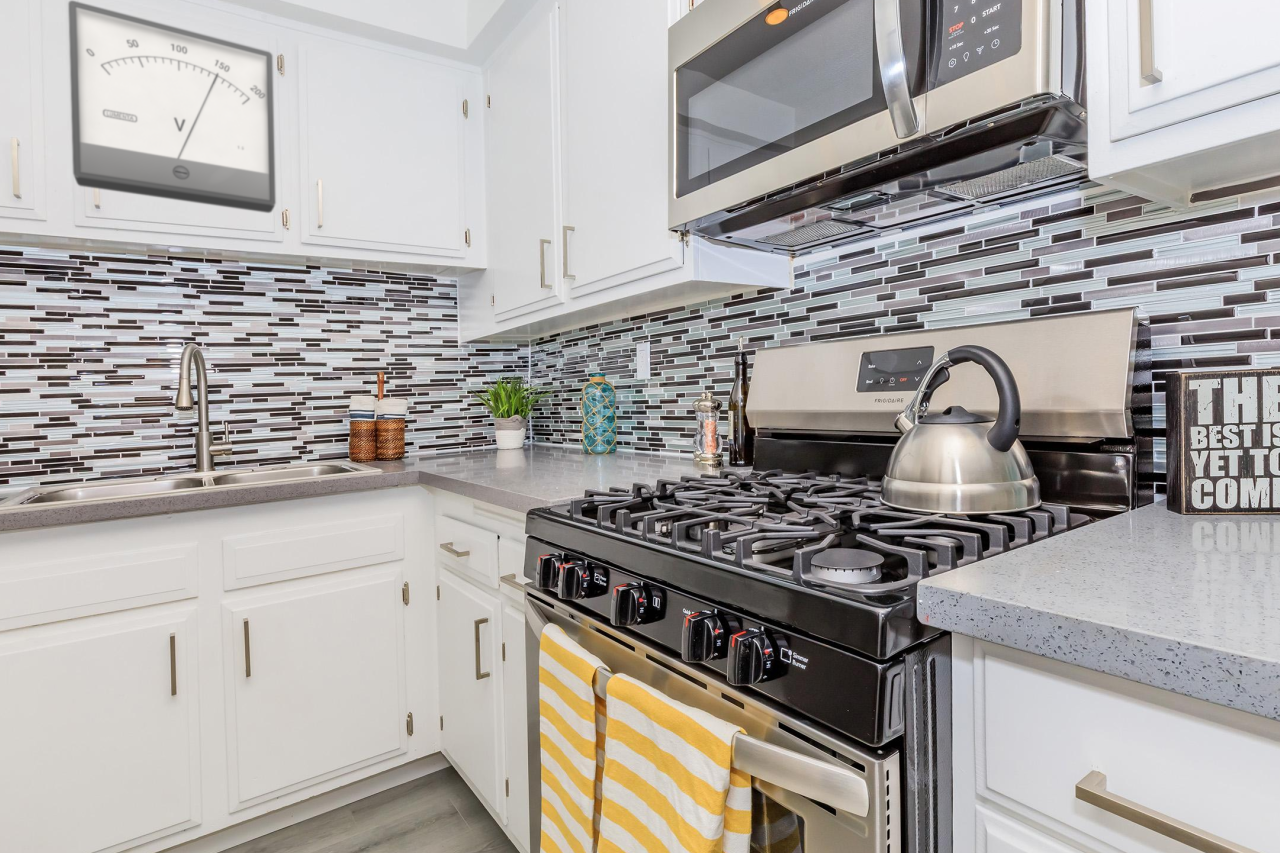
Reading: {"value": 150, "unit": "V"}
